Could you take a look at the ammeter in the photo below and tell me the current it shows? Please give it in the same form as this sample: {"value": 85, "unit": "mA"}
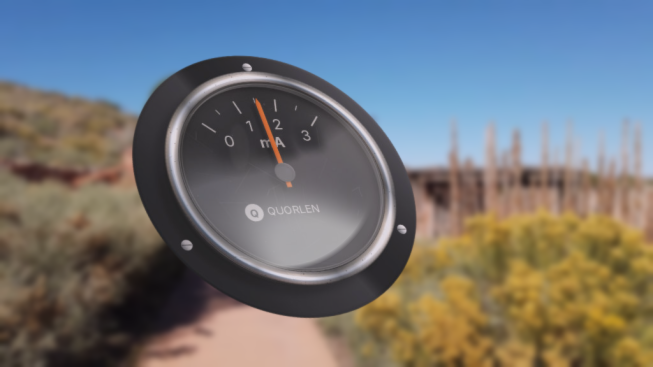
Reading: {"value": 1.5, "unit": "mA"}
